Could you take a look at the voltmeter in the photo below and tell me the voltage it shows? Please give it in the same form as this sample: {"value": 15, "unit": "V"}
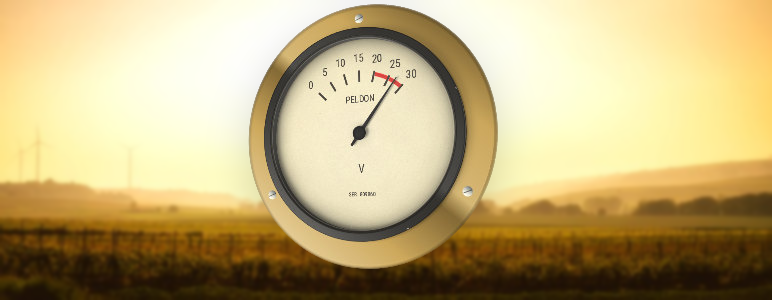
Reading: {"value": 27.5, "unit": "V"}
